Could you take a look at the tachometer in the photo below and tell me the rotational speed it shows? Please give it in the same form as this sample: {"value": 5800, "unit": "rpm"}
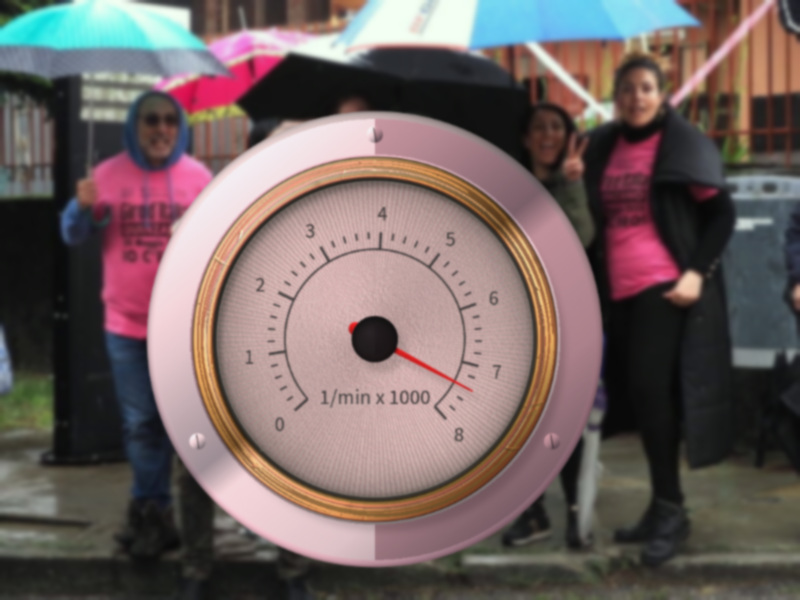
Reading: {"value": 7400, "unit": "rpm"}
